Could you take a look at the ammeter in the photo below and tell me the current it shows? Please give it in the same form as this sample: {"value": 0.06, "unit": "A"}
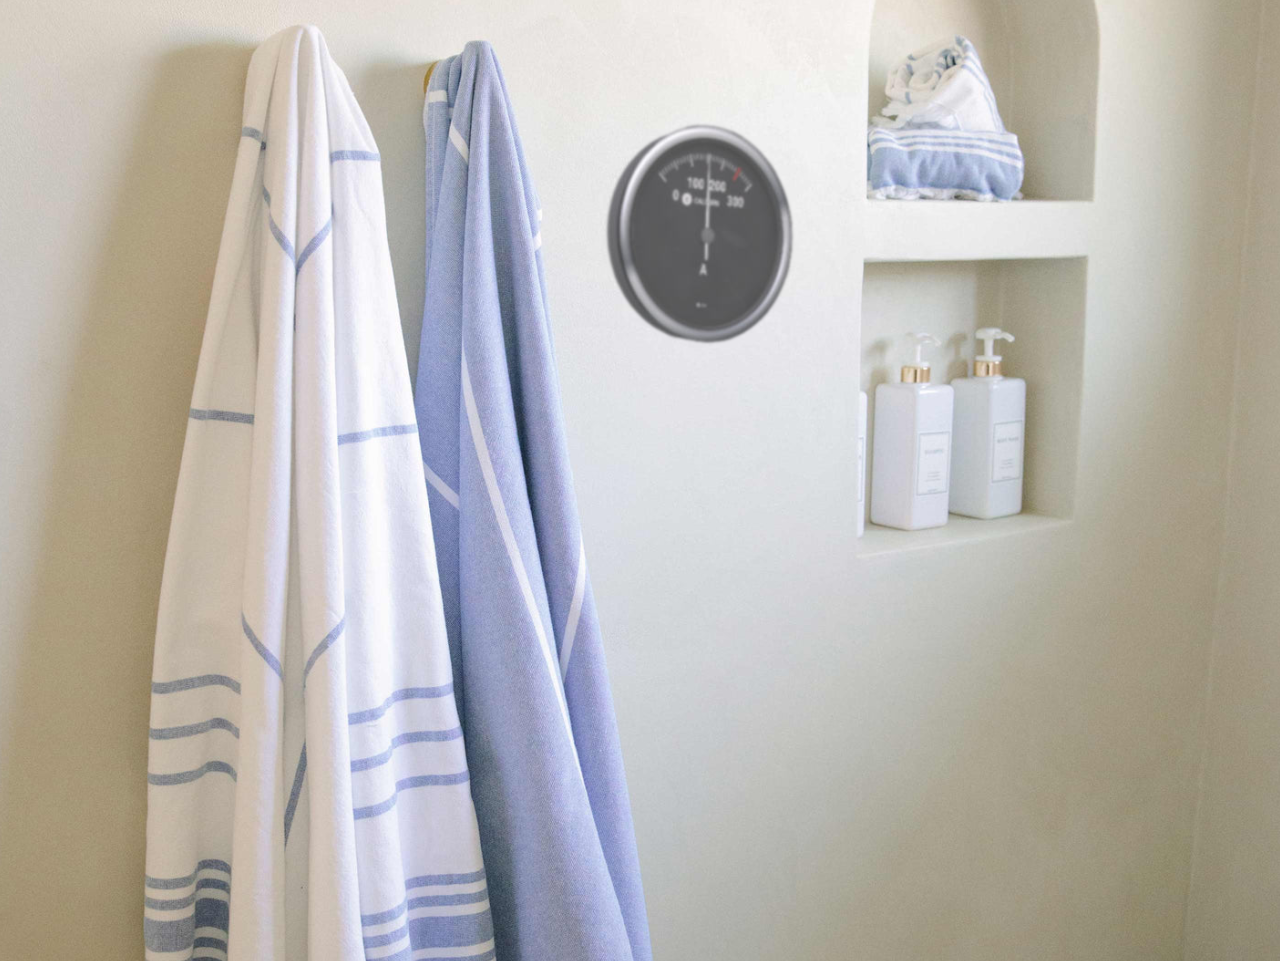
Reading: {"value": 150, "unit": "A"}
